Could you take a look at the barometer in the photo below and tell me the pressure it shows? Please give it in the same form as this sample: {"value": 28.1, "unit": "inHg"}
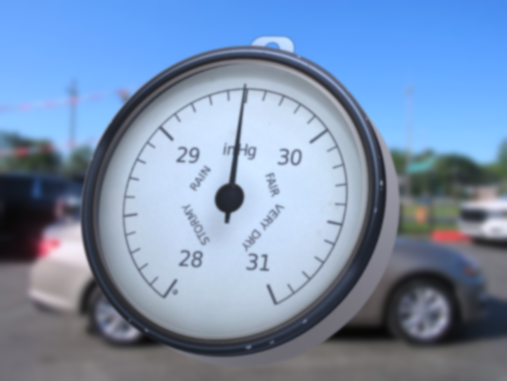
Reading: {"value": 29.5, "unit": "inHg"}
